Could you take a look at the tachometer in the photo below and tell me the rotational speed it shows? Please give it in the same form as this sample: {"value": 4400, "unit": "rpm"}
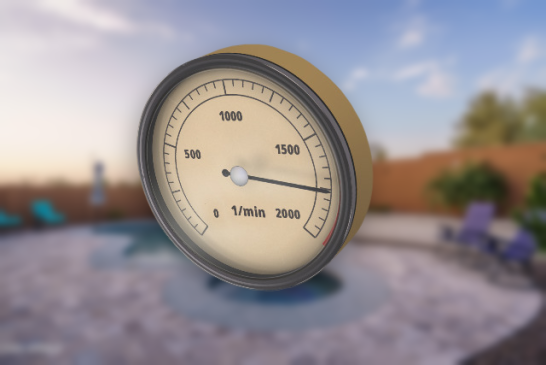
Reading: {"value": 1750, "unit": "rpm"}
